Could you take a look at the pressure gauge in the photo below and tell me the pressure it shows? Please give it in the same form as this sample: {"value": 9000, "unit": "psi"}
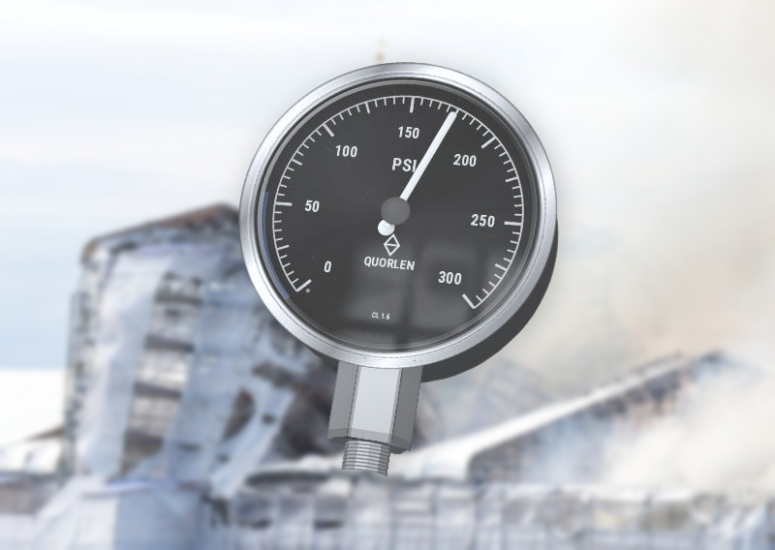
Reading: {"value": 175, "unit": "psi"}
